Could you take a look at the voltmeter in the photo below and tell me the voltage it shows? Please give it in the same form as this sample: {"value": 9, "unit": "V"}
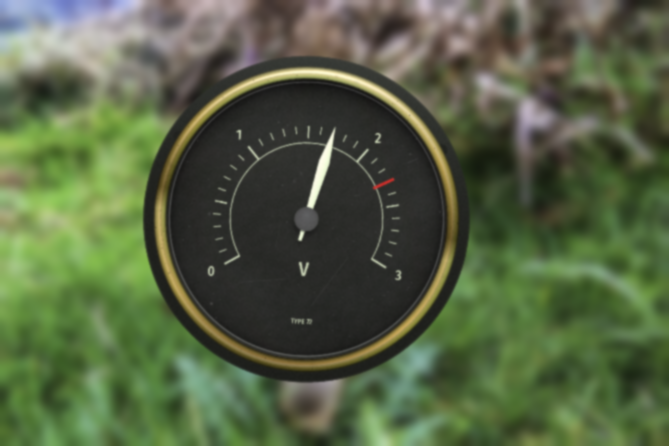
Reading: {"value": 1.7, "unit": "V"}
